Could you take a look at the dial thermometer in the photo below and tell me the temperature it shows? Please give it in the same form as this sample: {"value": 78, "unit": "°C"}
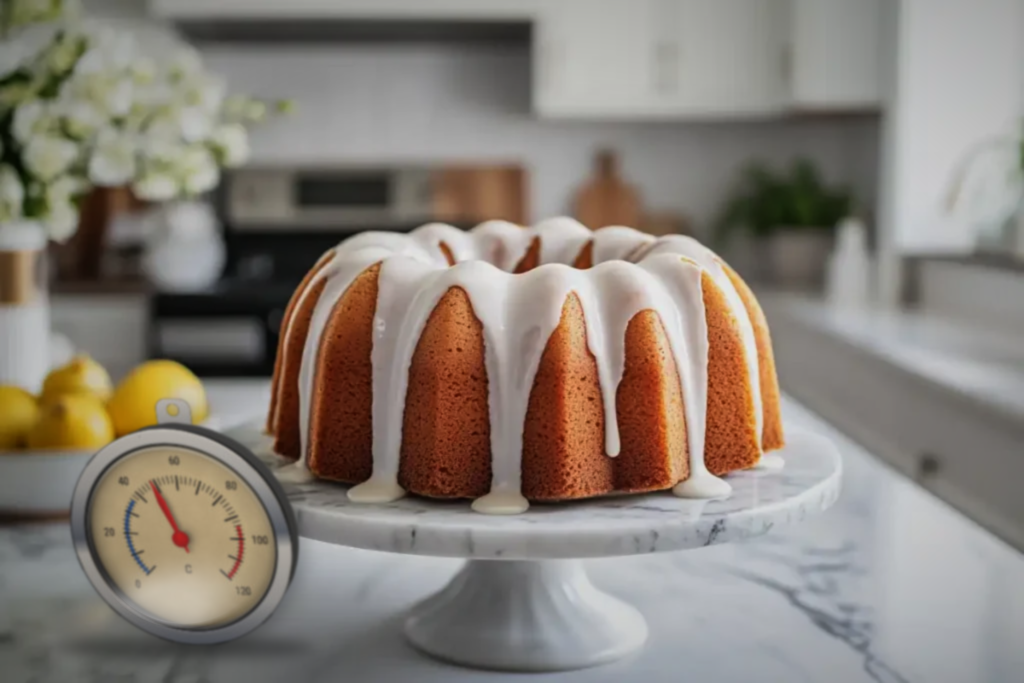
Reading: {"value": 50, "unit": "°C"}
